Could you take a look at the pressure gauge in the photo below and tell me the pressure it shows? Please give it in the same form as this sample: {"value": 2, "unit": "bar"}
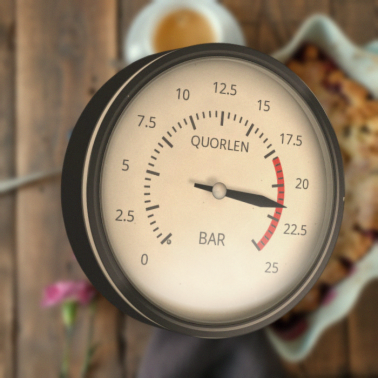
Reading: {"value": 21.5, "unit": "bar"}
